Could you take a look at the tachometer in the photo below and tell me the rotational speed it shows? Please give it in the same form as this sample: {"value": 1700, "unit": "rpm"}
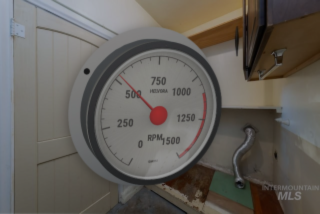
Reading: {"value": 525, "unit": "rpm"}
